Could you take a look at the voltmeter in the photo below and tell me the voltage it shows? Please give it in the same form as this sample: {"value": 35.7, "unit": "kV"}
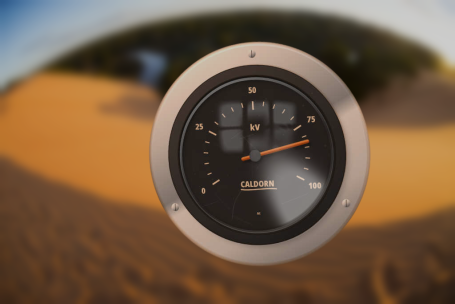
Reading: {"value": 82.5, "unit": "kV"}
